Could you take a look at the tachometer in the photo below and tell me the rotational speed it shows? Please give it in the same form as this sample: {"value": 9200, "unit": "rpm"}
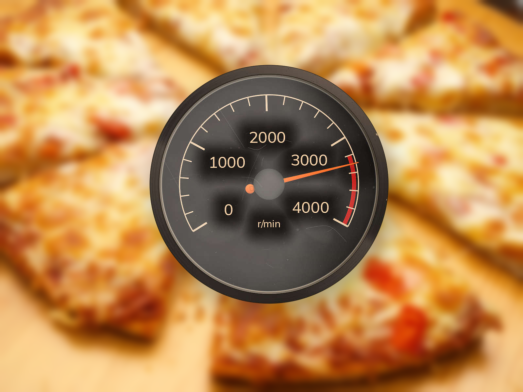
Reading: {"value": 3300, "unit": "rpm"}
